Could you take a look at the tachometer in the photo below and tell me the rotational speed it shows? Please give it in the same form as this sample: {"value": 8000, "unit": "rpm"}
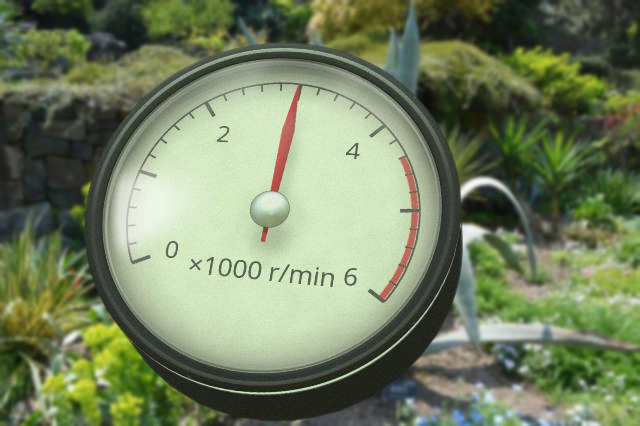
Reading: {"value": 3000, "unit": "rpm"}
